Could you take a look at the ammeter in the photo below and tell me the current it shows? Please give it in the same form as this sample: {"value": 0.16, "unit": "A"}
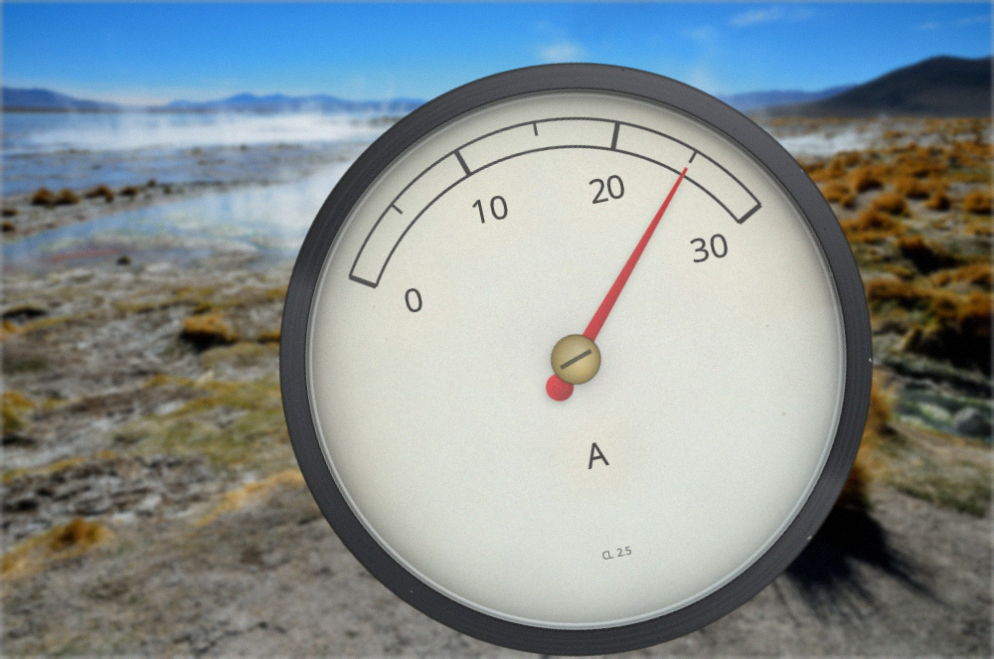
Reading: {"value": 25, "unit": "A"}
